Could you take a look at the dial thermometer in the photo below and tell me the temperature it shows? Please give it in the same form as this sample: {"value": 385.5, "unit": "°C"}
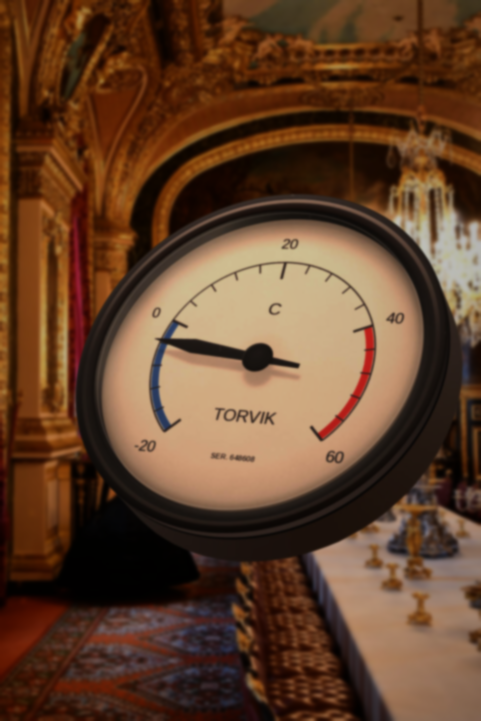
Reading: {"value": -4, "unit": "°C"}
